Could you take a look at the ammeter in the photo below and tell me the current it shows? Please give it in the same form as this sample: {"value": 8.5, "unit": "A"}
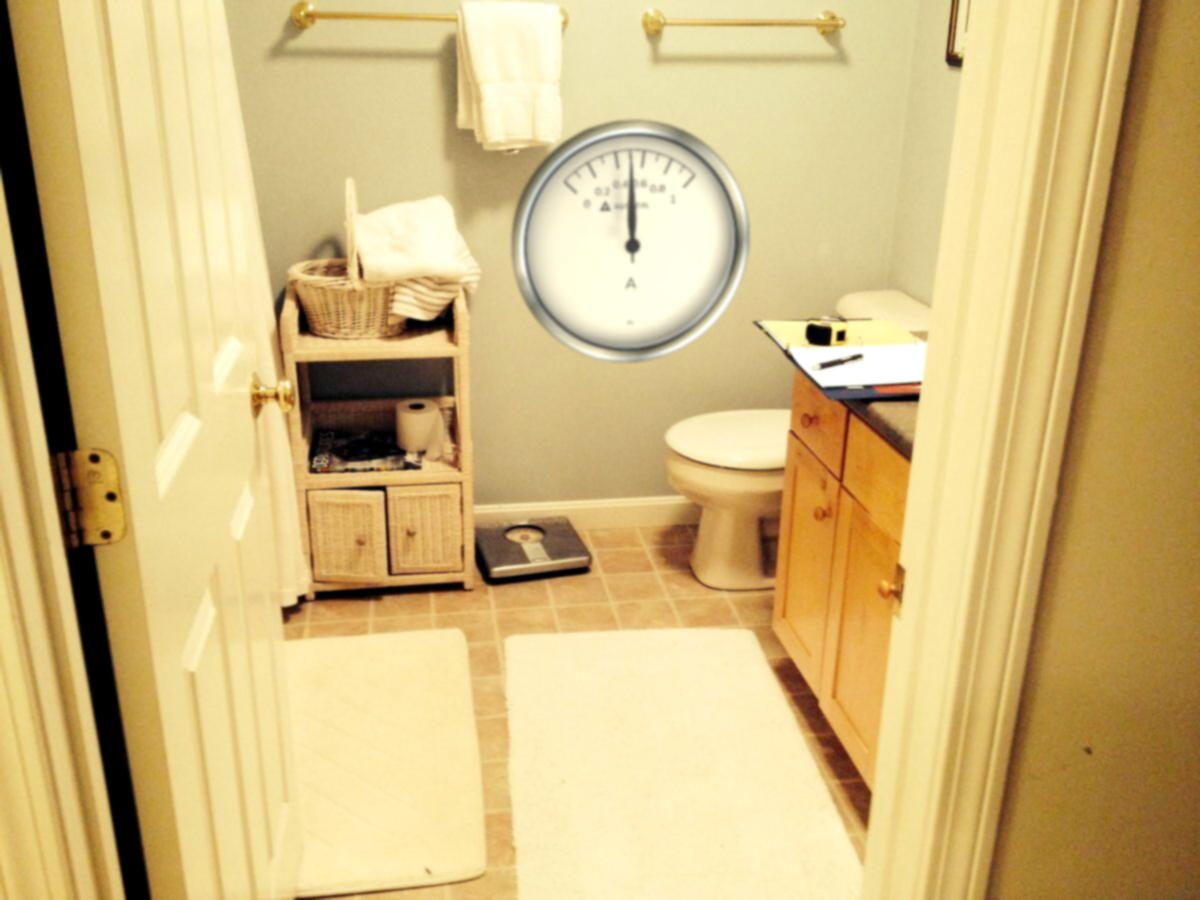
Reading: {"value": 0.5, "unit": "A"}
